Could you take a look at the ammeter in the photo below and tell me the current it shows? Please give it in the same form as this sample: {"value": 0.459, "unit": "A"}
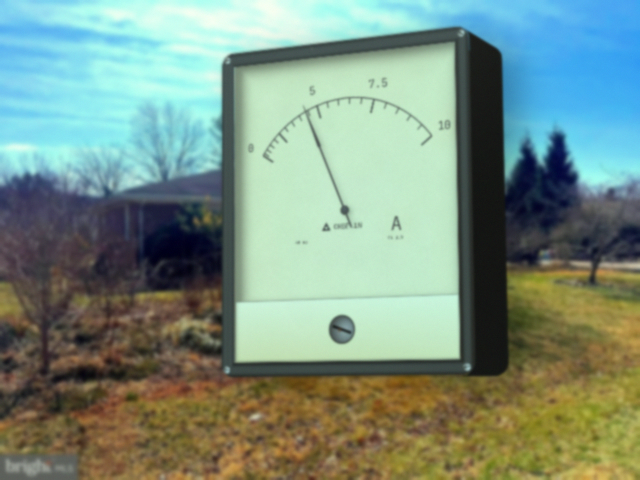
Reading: {"value": 4.5, "unit": "A"}
